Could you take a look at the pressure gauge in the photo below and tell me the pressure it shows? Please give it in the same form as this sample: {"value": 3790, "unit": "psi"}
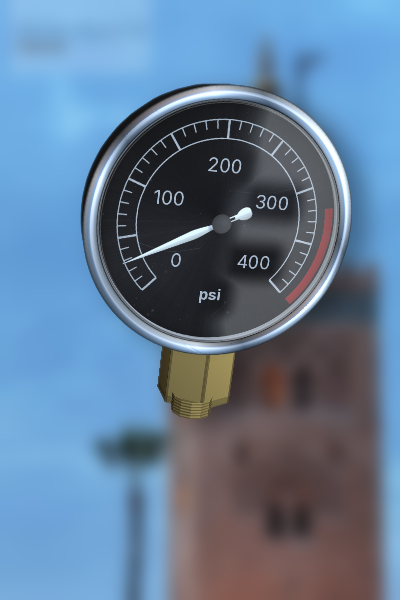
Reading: {"value": 30, "unit": "psi"}
